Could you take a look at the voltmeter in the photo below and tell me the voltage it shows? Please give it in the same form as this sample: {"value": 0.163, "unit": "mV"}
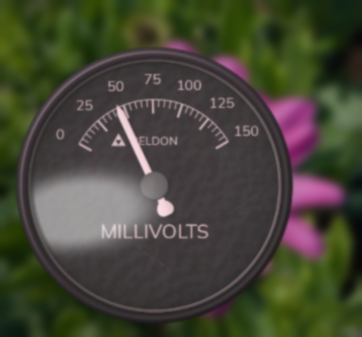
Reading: {"value": 45, "unit": "mV"}
